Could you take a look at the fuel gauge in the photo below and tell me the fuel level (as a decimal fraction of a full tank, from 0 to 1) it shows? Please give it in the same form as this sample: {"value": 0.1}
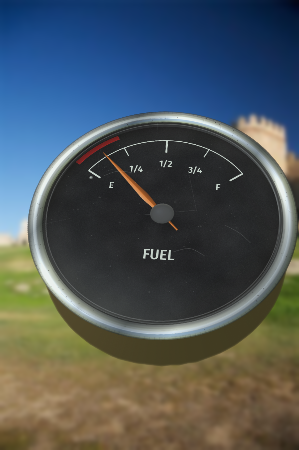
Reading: {"value": 0.125}
